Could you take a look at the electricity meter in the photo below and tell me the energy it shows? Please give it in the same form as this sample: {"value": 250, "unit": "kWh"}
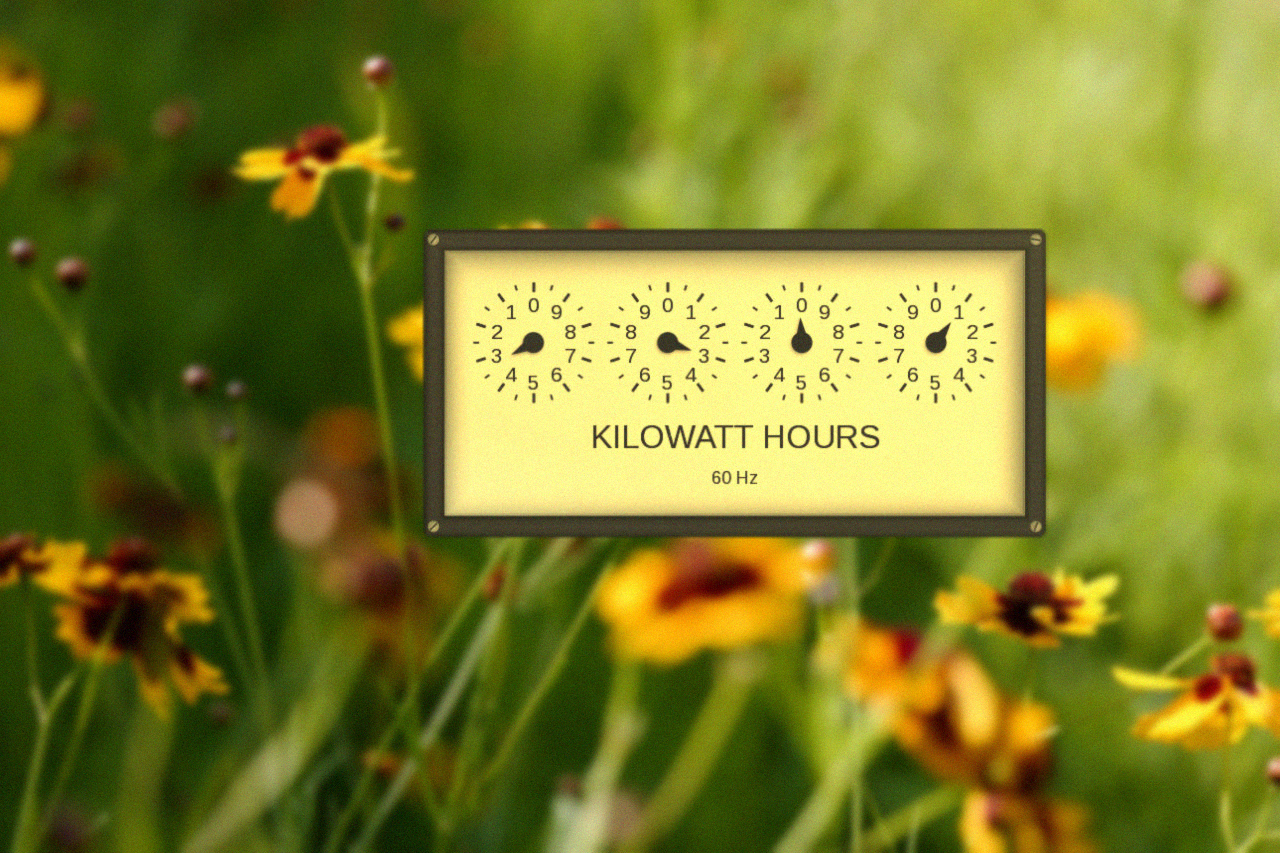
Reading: {"value": 3301, "unit": "kWh"}
